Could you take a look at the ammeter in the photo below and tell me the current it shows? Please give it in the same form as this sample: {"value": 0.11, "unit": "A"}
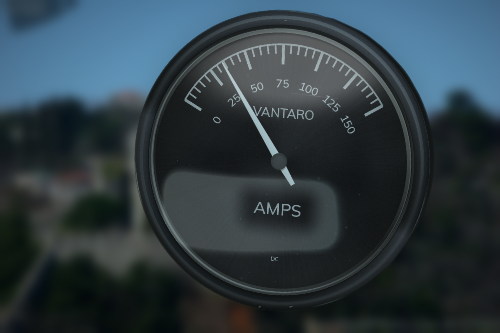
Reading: {"value": 35, "unit": "A"}
